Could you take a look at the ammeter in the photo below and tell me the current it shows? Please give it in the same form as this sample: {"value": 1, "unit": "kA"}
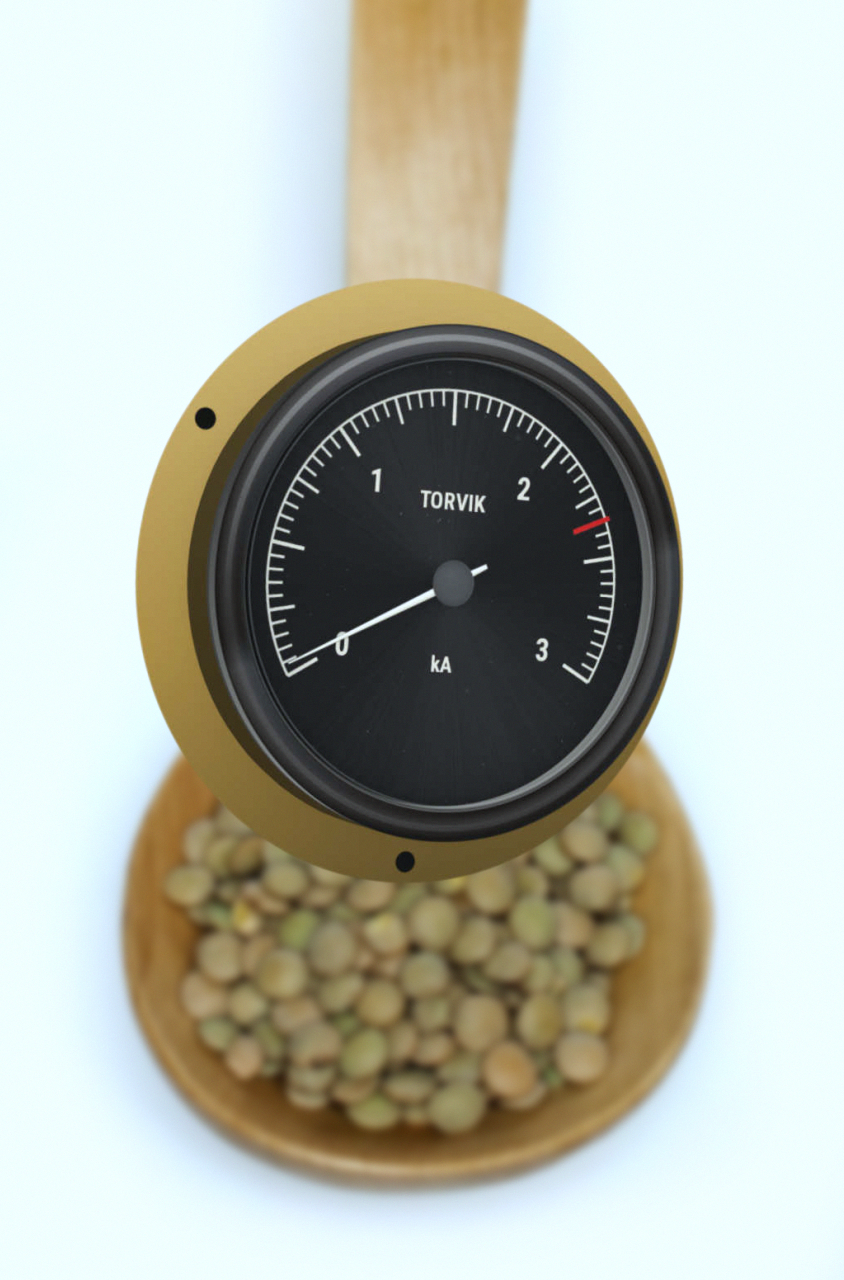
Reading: {"value": 0.05, "unit": "kA"}
